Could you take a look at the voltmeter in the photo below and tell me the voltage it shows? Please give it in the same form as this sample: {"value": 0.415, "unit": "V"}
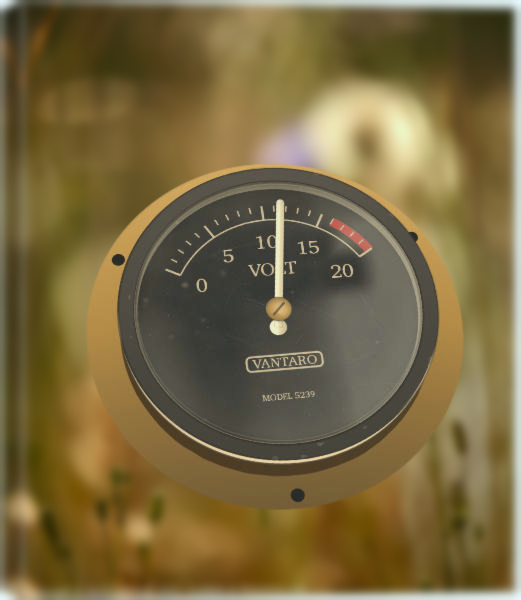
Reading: {"value": 11.5, "unit": "V"}
